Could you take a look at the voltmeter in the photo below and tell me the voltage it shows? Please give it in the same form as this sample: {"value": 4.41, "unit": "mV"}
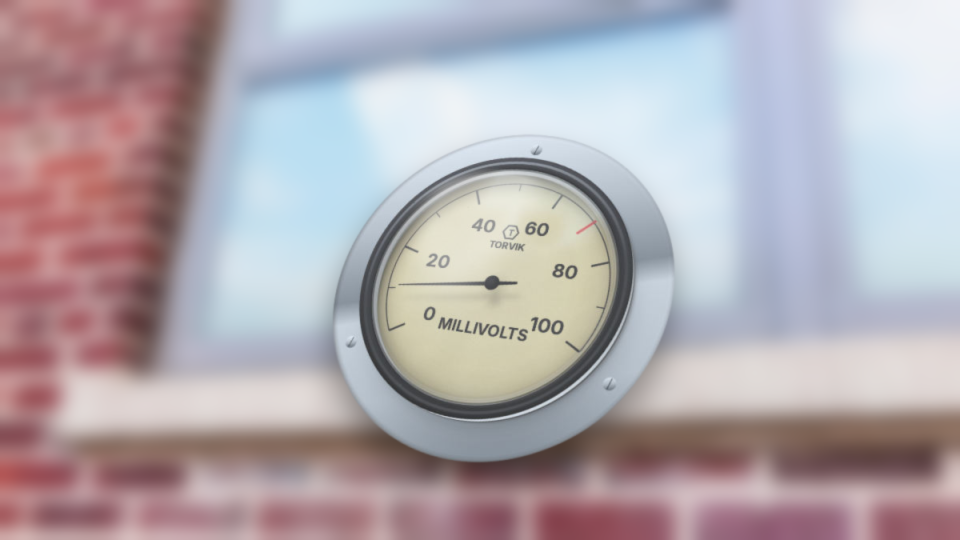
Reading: {"value": 10, "unit": "mV"}
